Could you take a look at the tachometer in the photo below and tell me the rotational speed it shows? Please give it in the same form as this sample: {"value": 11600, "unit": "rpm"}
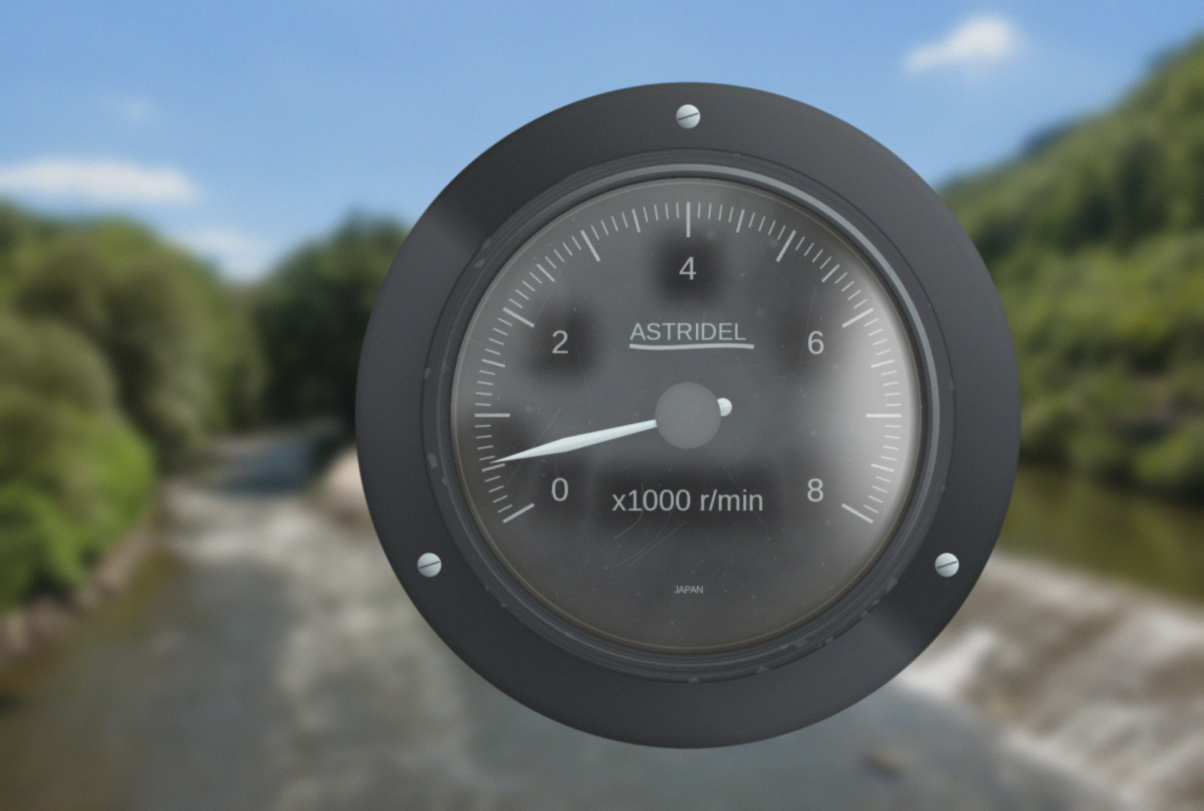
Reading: {"value": 550, "unit": "rpm"}
